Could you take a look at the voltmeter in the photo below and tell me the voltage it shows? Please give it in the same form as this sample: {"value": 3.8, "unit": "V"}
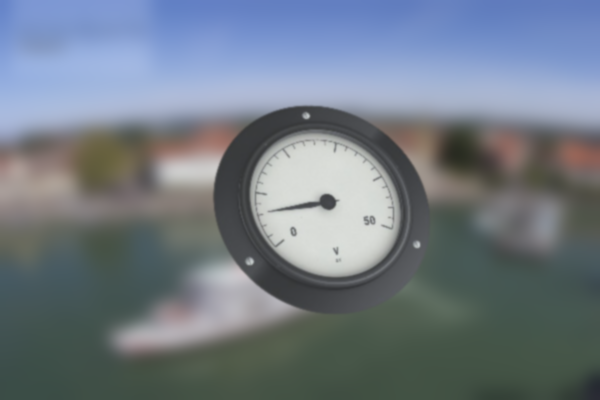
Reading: {"value": 6, "unit": "V"}
